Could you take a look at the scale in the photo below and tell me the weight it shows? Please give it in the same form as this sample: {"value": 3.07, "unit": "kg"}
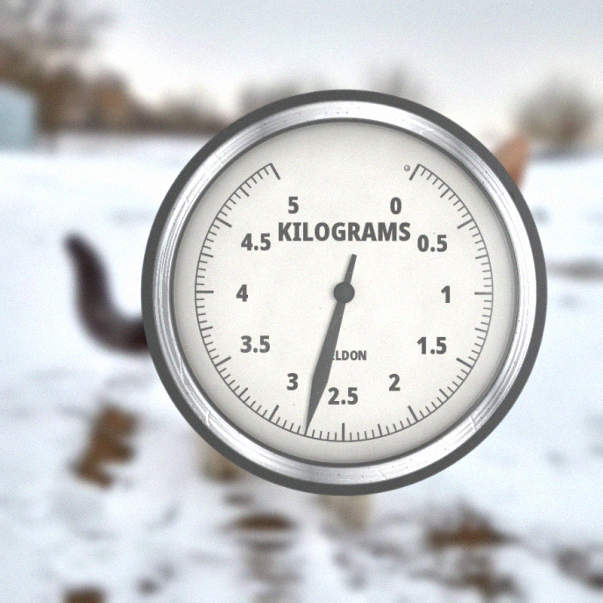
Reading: {"value": 2.75, "unit": "kg"}
